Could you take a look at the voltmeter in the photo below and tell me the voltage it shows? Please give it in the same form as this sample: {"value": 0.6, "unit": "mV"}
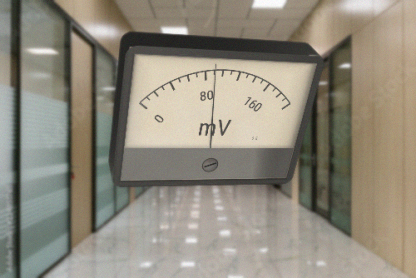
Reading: {"value": 90, "unit": "mV"}
